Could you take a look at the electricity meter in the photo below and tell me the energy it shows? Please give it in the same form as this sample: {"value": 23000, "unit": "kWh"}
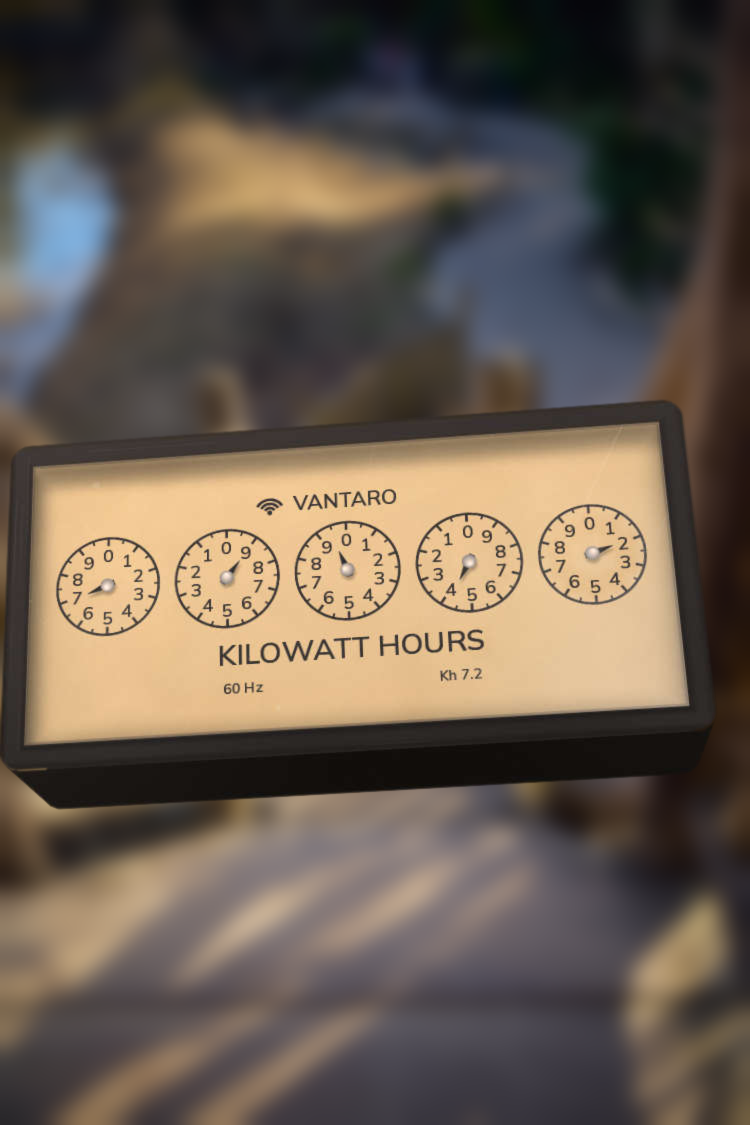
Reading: {"value": 68942, "unit": "kWh"}
